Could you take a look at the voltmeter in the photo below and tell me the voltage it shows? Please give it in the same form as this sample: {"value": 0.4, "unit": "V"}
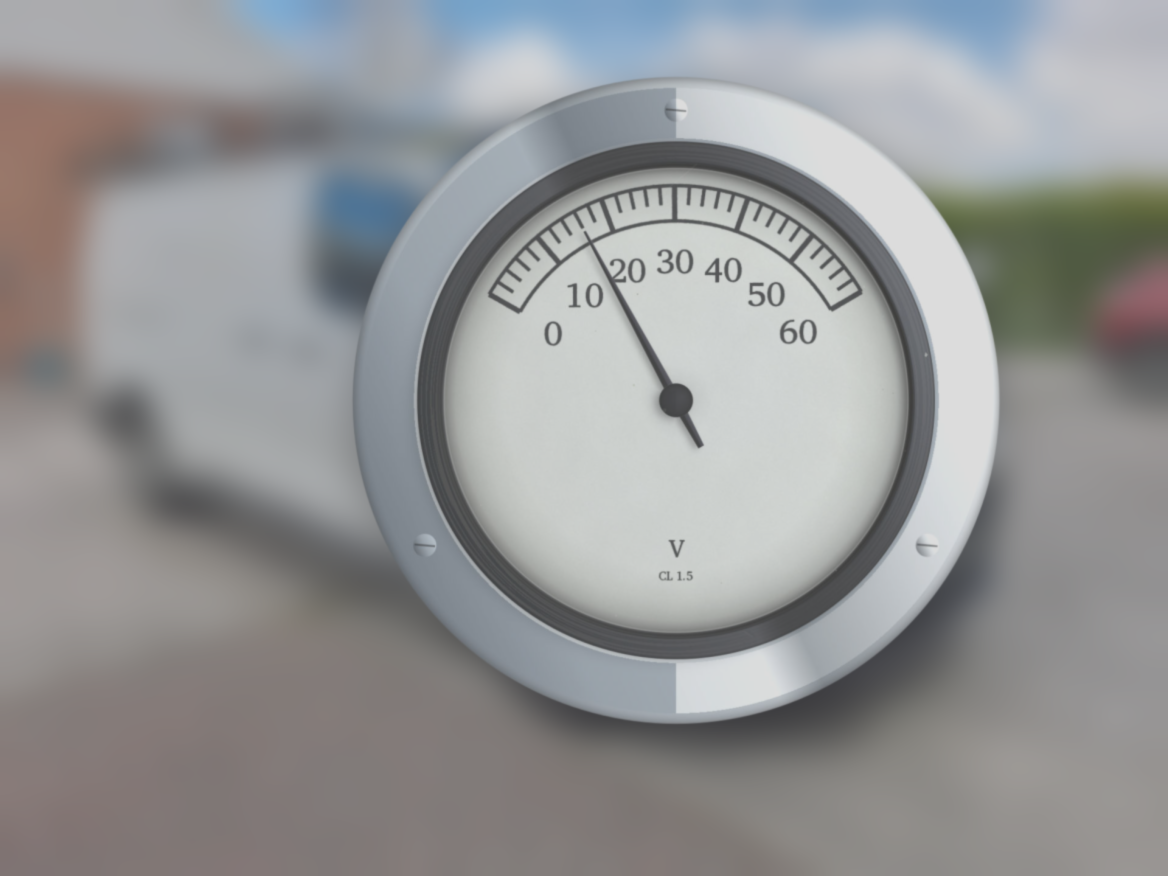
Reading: {"value": 16, "unit": "V"}
